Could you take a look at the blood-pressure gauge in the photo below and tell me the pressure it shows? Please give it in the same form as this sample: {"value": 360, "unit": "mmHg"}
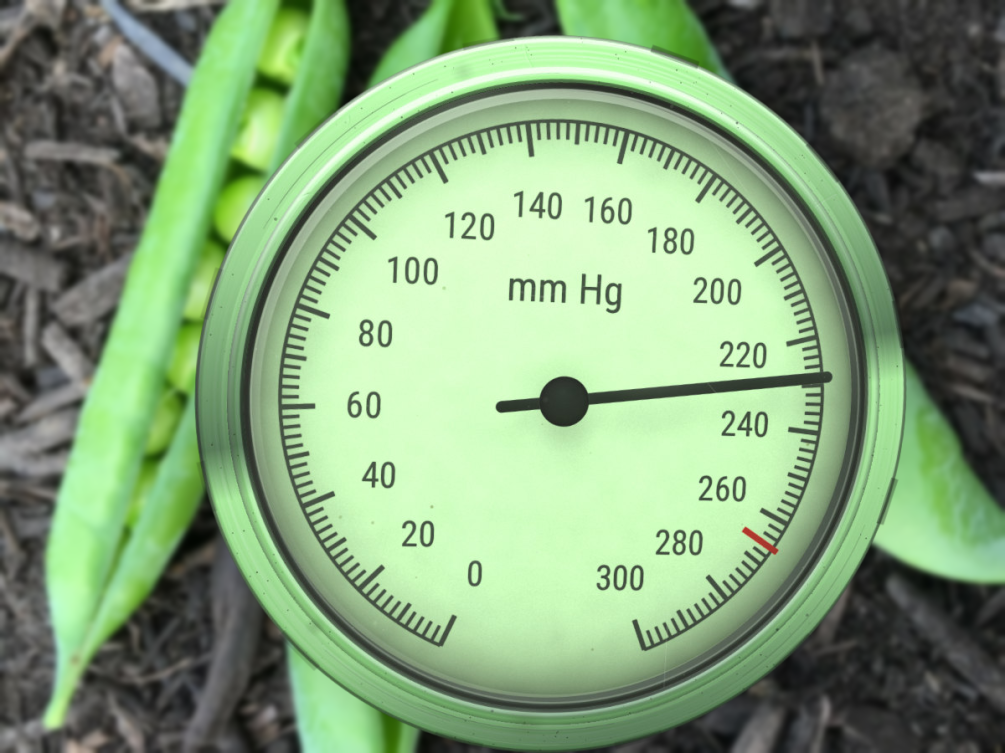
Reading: {"value": 228, "unit": "mmHg"}
